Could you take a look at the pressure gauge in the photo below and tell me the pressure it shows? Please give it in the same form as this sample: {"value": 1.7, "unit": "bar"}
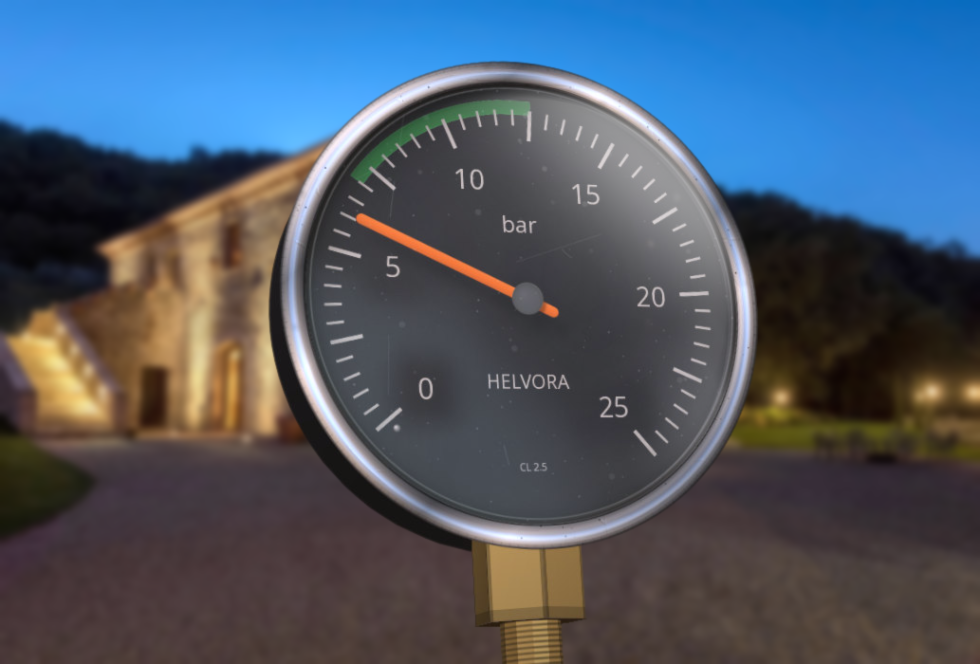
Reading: {"value": 6, "unit": "bar"}
